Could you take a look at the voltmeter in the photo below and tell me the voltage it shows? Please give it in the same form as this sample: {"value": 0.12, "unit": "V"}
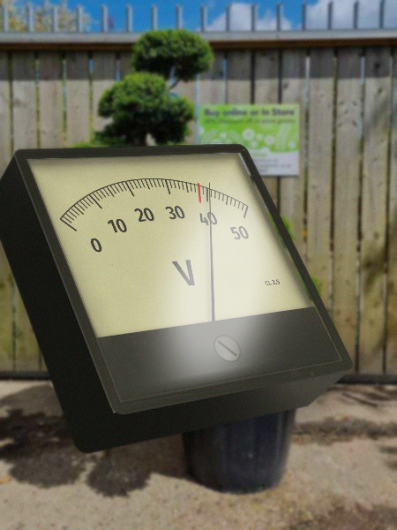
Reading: {"value": 40, "unit": "V"}
